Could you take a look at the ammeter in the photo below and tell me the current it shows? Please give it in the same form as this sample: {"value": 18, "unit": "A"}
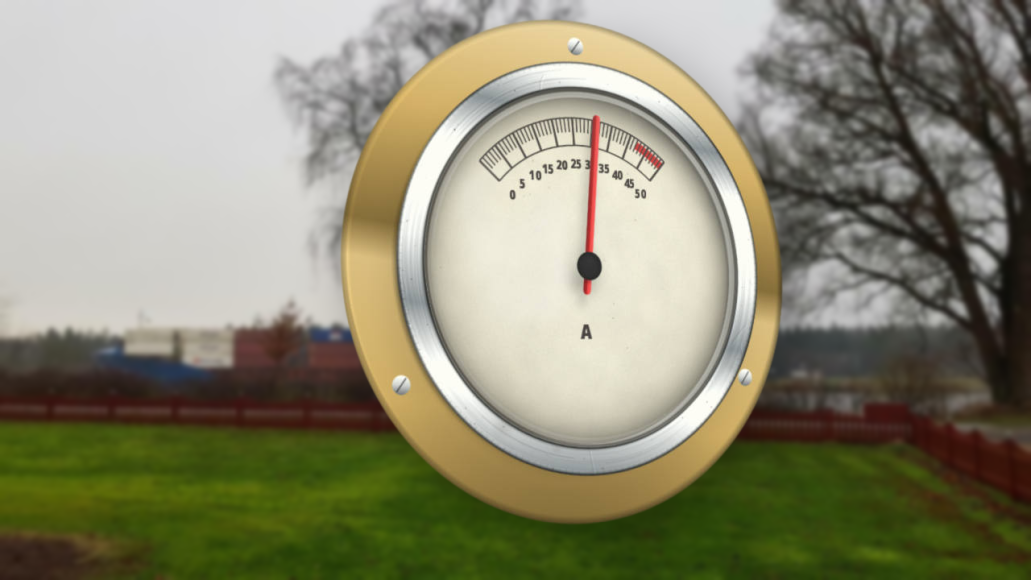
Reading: {"value": 30, "unit": "A"}
